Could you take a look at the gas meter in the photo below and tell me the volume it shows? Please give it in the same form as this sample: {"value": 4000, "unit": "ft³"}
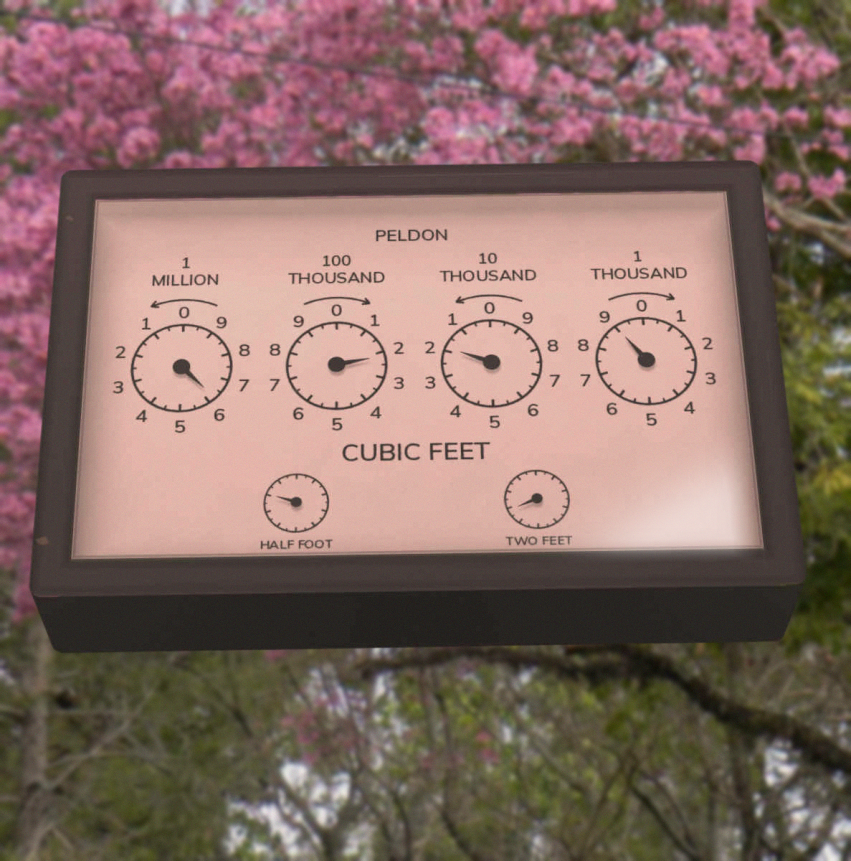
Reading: {"value": 621900, "unit": "ft³"}
